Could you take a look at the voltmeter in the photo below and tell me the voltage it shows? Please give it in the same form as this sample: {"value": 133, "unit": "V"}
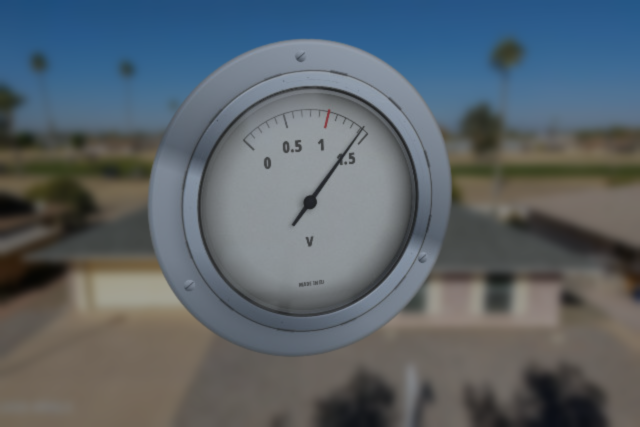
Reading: {"value": 1.4, "unit": "V"}
